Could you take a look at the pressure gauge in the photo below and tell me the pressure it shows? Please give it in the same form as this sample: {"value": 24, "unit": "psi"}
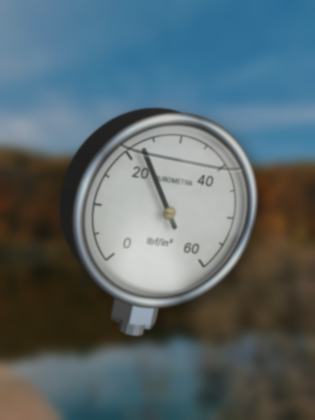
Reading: {"value": 22.5, "unit": "psi"}
